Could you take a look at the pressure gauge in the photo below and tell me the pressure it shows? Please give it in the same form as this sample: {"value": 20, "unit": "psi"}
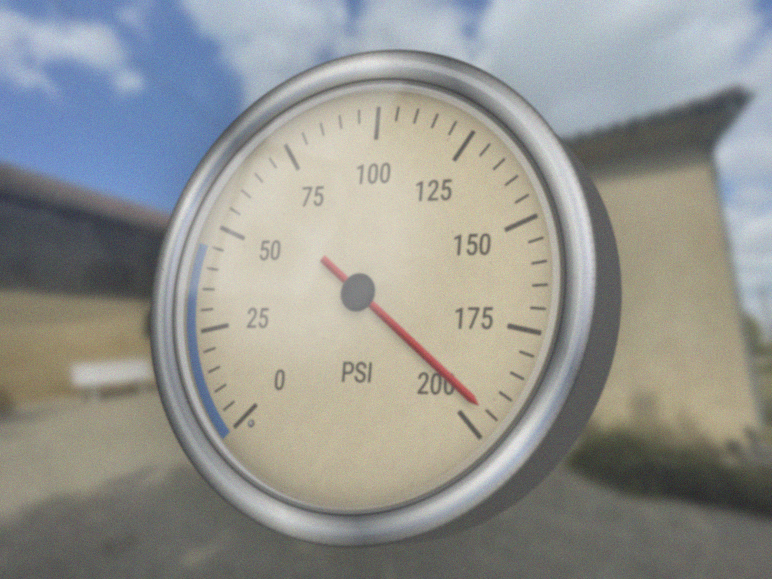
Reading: {"value": 195, "unit": "psi"}
